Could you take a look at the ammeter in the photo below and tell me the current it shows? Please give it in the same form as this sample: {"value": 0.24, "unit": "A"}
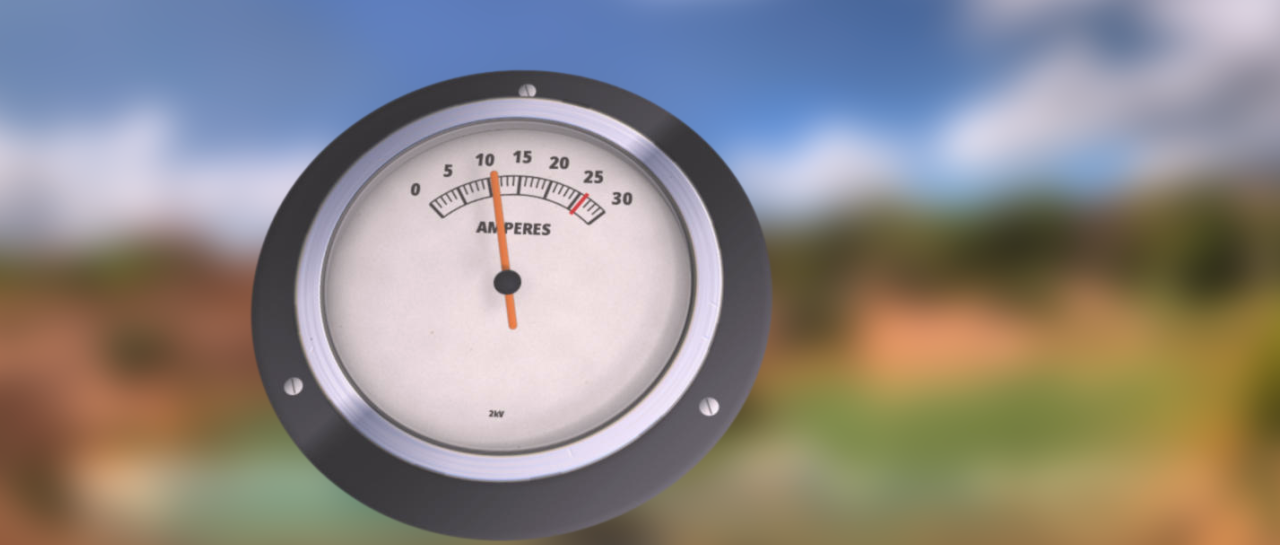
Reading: {"value": 11, "unit": "A"}
